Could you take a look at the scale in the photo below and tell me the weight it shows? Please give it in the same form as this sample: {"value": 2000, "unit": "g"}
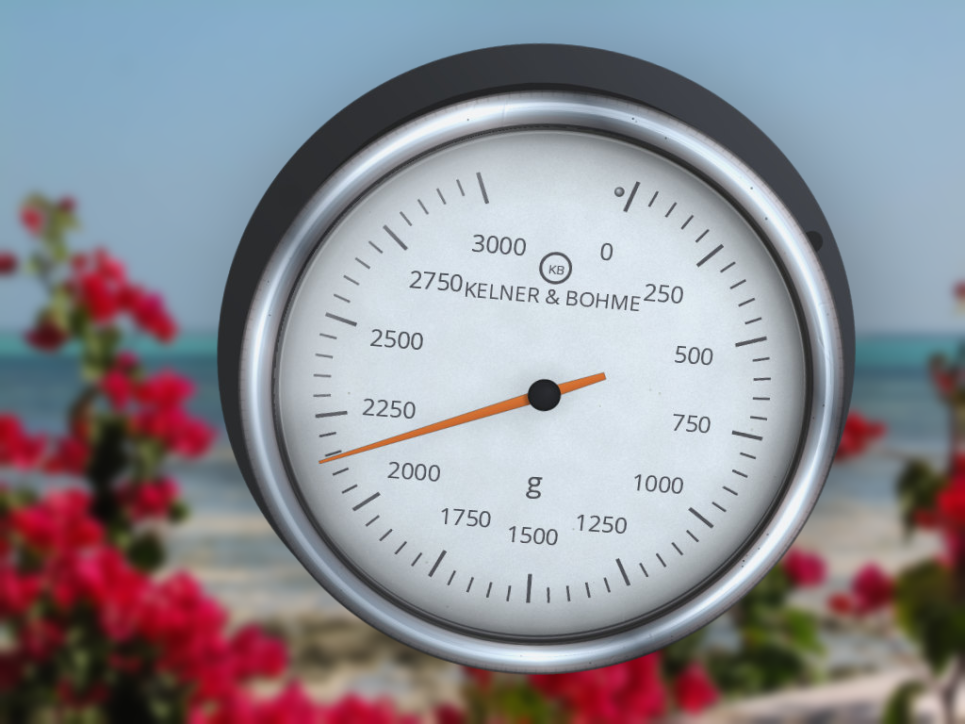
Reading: {"value": 2150, "unit": "g"}
